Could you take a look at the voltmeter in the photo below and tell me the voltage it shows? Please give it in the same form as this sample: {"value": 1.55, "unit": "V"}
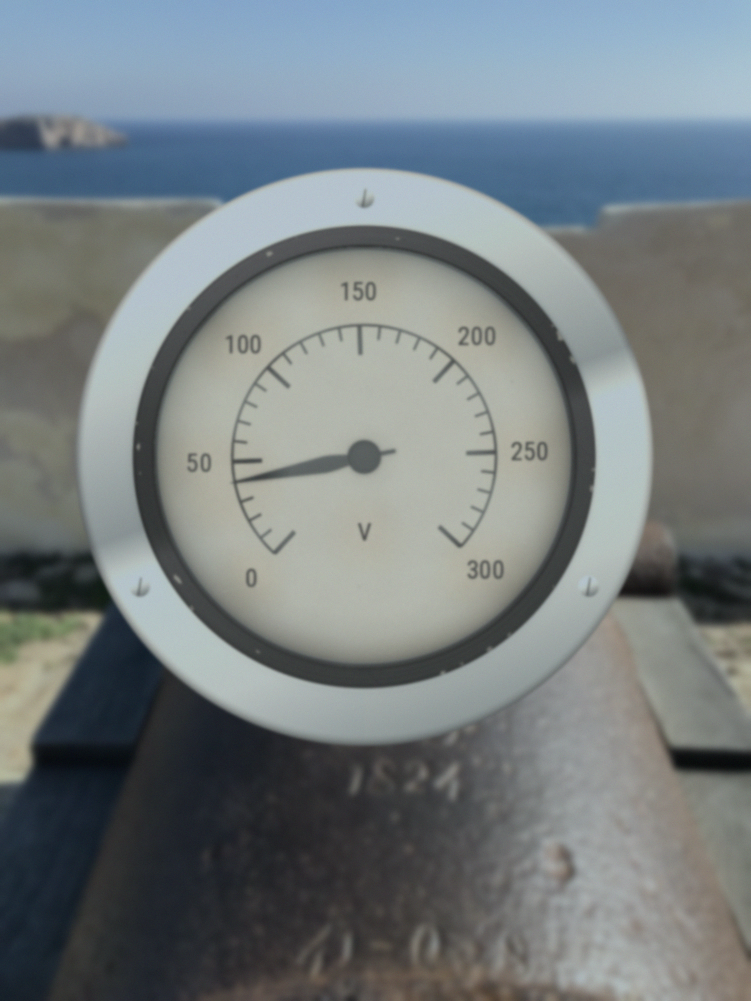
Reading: {"value": 40, "unit": "V"}
